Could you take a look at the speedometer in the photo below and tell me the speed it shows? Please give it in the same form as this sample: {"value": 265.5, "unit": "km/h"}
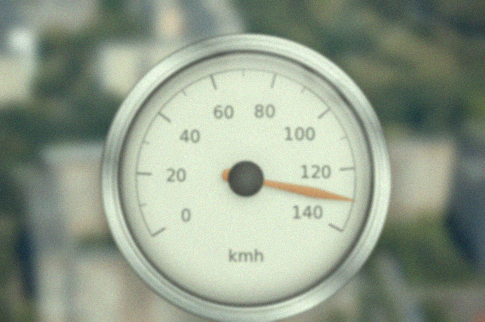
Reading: {"value": 130, "unit": "km/h"}
